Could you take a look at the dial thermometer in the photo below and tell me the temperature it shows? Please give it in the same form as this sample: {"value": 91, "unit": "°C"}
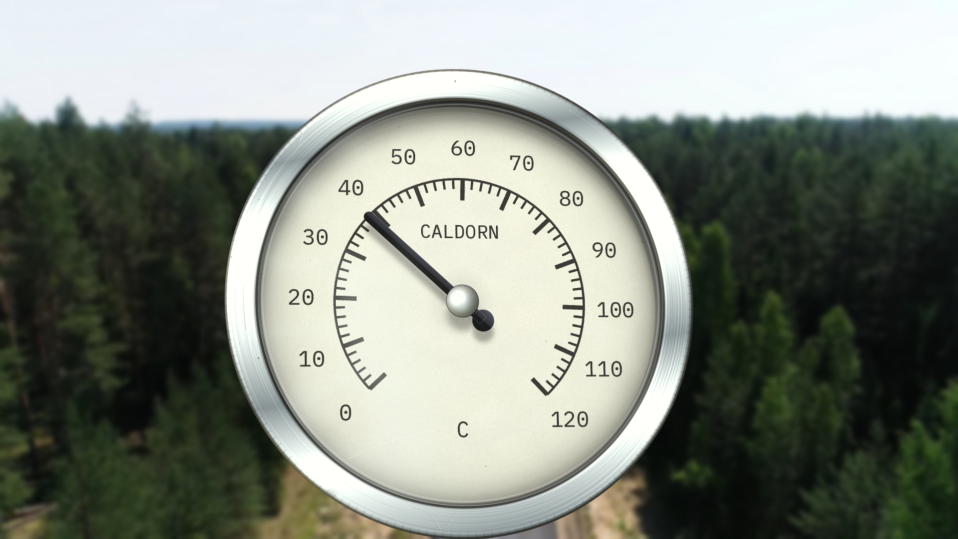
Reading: {"value": 38, "unit": "°C"}
